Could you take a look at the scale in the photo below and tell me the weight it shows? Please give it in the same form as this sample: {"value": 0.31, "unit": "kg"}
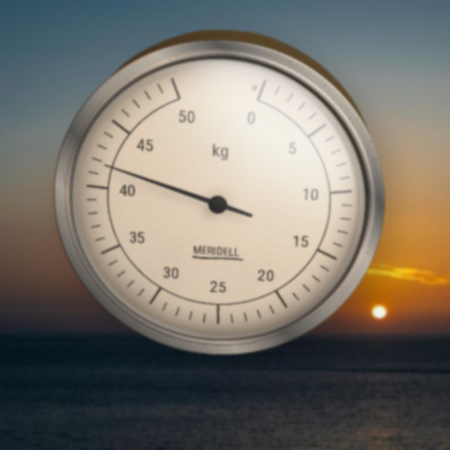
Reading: {"value": 42, "unit": "kg"}
